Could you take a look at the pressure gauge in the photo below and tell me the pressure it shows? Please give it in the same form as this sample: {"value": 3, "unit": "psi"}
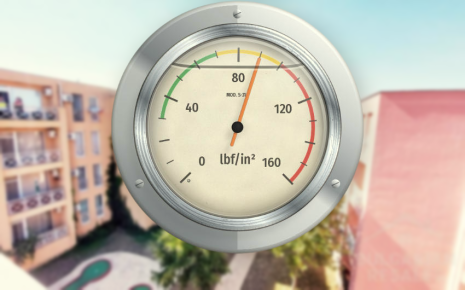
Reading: {"value": 90, "unit": "psi"}
